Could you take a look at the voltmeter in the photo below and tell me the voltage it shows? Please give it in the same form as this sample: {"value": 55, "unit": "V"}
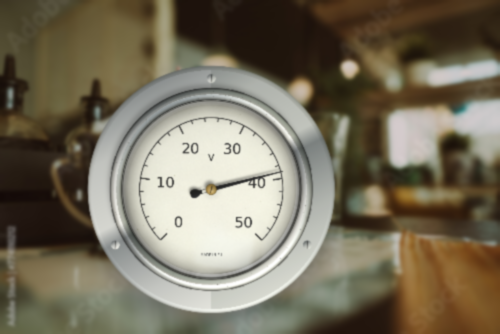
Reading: {"value": 39, "unit": "V"}
